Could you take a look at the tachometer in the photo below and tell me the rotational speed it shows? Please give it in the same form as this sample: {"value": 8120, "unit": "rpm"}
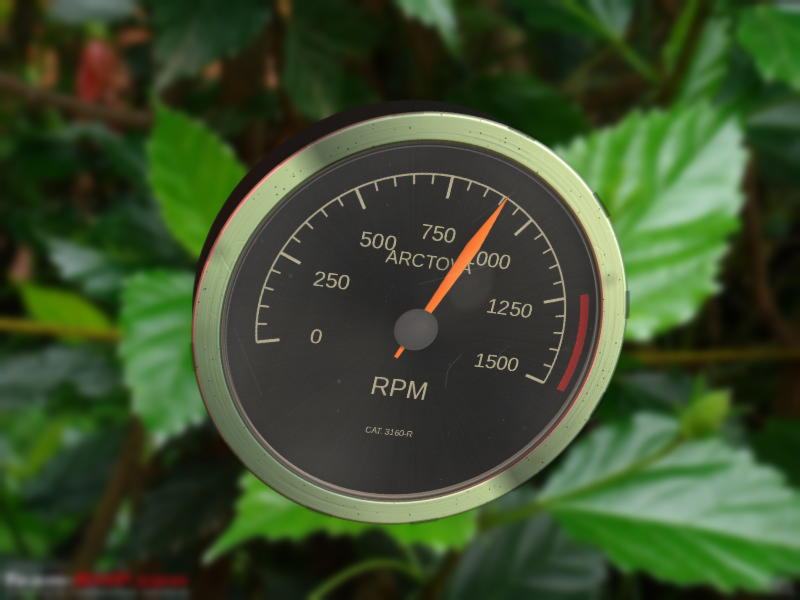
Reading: {"value": 900, "unit": "rpm"}
